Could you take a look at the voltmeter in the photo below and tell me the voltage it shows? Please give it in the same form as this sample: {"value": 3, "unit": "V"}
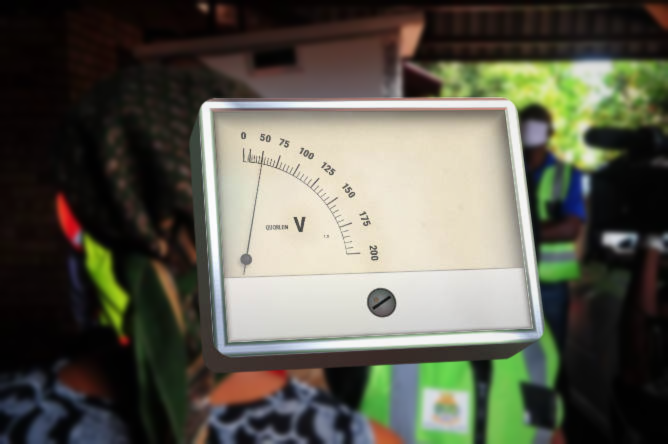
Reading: {"value": 50, "unit": "V"}
